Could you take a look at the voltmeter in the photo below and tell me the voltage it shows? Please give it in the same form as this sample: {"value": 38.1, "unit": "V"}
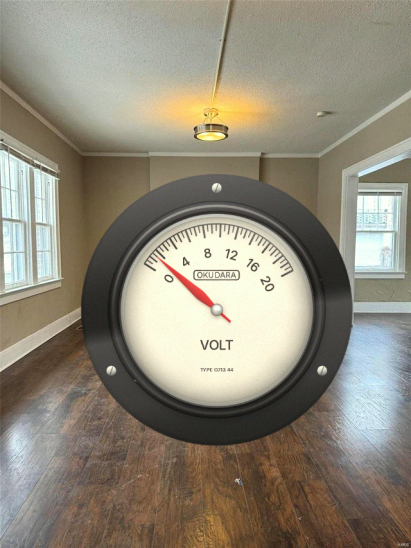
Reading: {"value": 1.5, "unit": "V"}
